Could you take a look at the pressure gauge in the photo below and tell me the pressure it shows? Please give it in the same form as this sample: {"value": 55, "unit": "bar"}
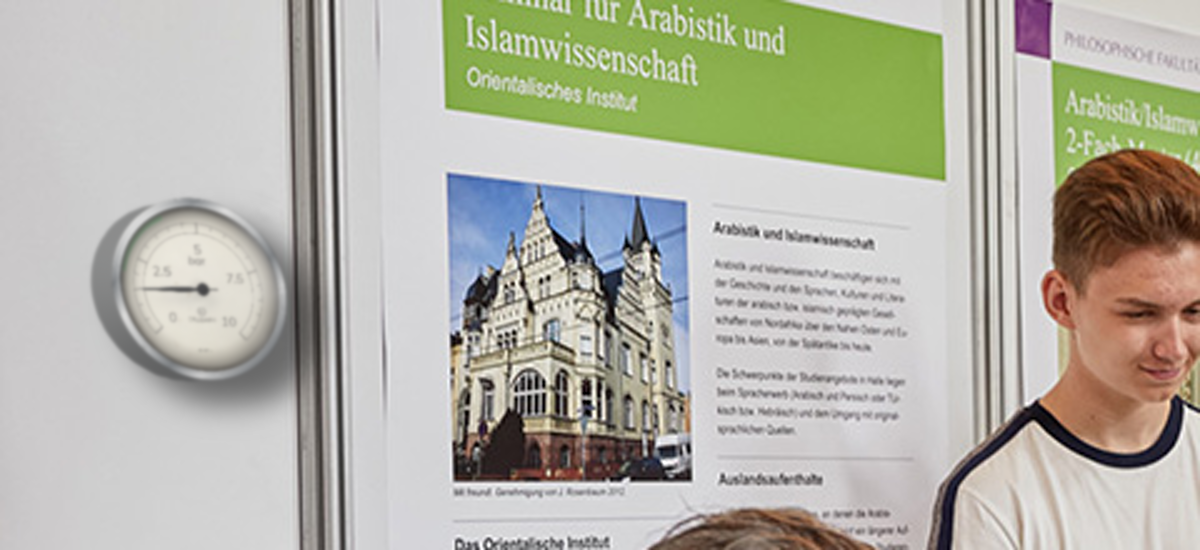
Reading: {"value": 1.5, "unit": "bar"}
